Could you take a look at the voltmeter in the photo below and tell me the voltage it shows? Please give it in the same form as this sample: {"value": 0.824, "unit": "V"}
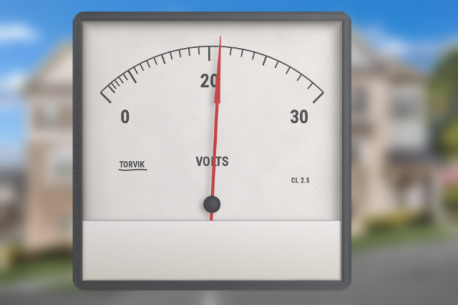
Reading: {"value": 21, "unit": "V"}
